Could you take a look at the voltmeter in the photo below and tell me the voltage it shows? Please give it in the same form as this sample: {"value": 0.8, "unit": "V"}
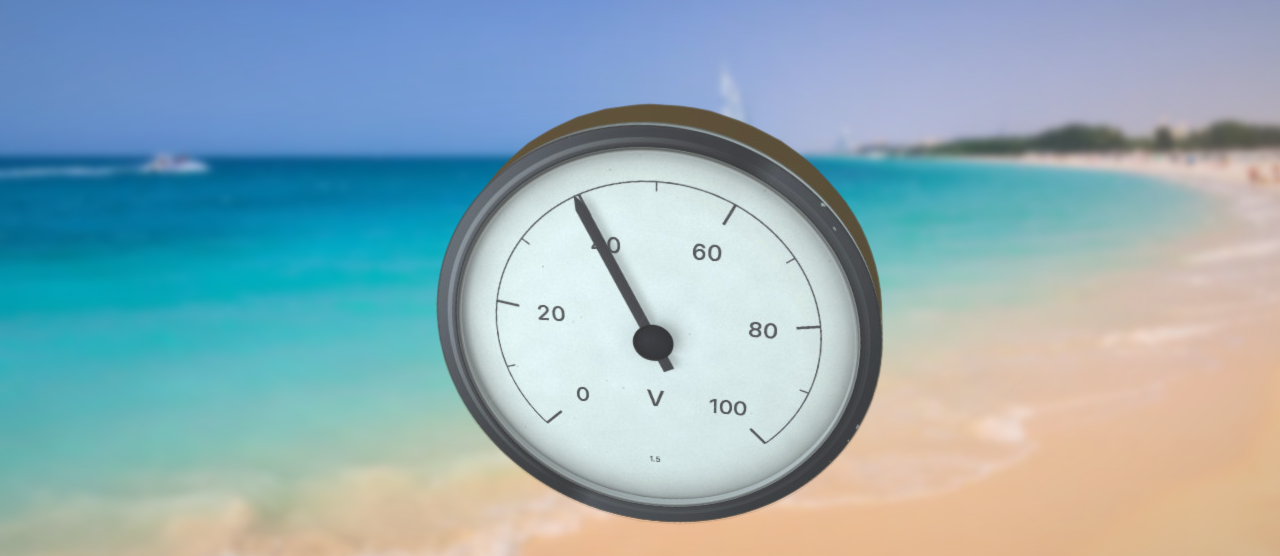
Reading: {"value": 40, "unit": "V"}
